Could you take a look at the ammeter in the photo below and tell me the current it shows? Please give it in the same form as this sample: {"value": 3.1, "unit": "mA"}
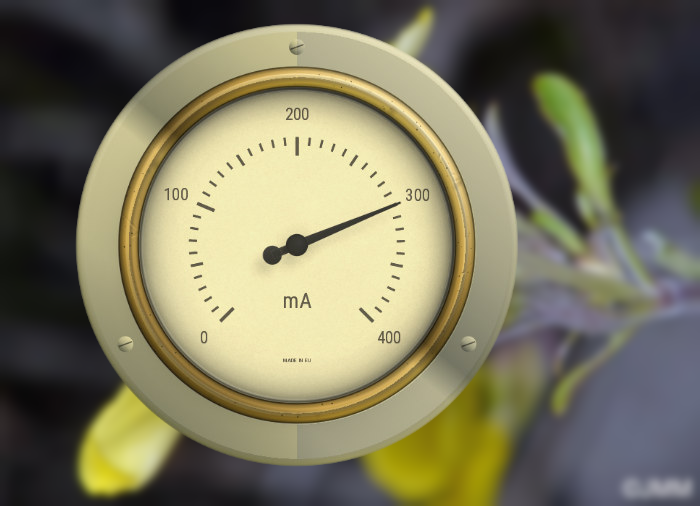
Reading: {"value": 300, "unit": "mA"}
